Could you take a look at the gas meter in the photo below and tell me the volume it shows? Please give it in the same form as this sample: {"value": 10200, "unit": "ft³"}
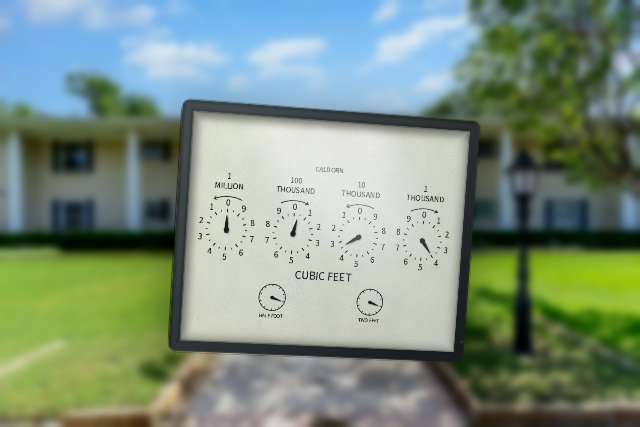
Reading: {"value": 3400, "unit": "ft³"}
